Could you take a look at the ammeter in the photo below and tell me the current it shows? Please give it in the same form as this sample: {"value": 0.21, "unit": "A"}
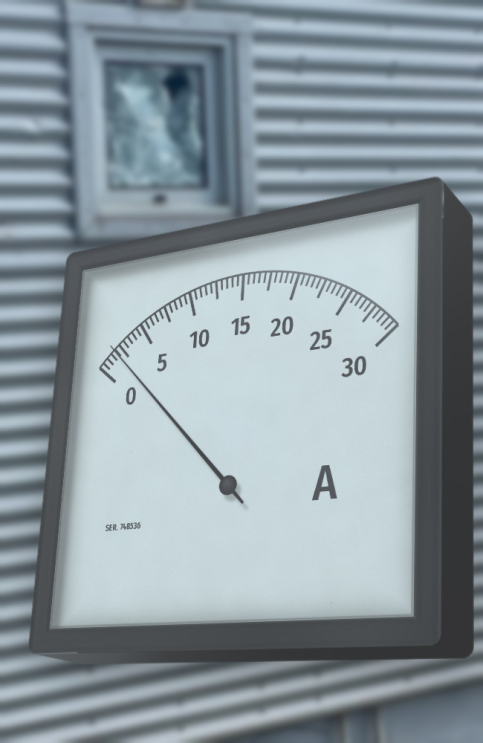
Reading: {"value": 2, "unit": "A"}
